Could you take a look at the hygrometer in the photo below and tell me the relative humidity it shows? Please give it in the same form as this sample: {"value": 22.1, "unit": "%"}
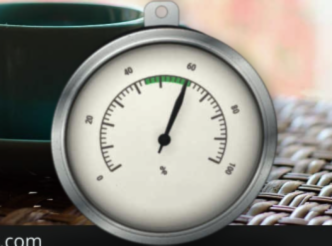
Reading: {"value": 60, "unit": "%"}
